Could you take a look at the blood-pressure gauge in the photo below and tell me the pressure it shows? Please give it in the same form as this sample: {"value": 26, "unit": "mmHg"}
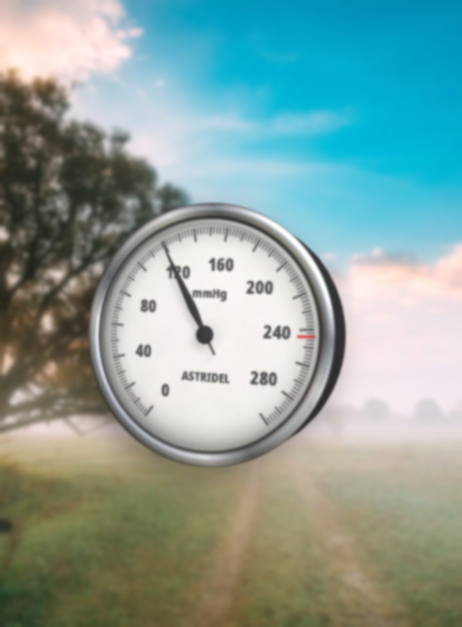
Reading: {"value": 120, "unit": "mmHg"}
